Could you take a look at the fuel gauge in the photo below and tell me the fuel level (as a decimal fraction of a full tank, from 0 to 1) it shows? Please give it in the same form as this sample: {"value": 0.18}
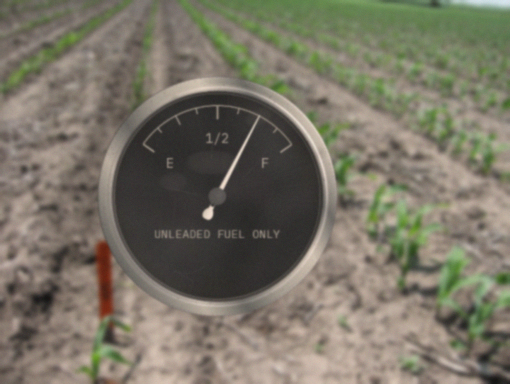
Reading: {"value": 0.75}
